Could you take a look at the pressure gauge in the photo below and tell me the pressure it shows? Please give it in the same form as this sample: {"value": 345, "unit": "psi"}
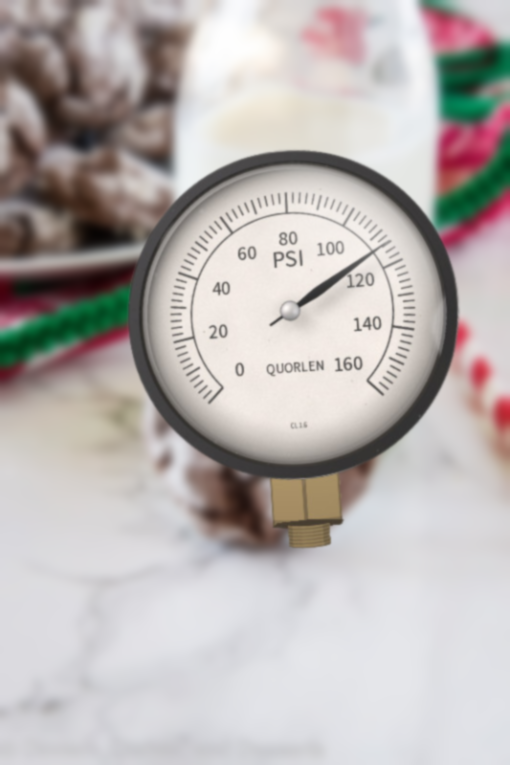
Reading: {"value": 114, "unit": "psi"}
